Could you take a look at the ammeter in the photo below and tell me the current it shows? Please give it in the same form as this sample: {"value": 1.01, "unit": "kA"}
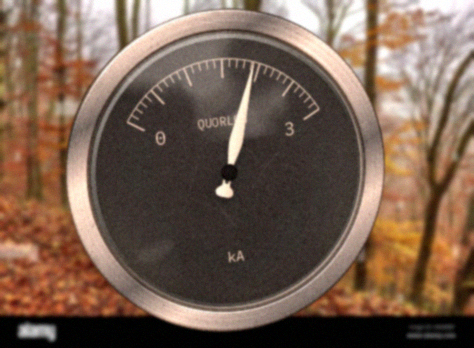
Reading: {"value": 1.9, "unit": "kA"}
